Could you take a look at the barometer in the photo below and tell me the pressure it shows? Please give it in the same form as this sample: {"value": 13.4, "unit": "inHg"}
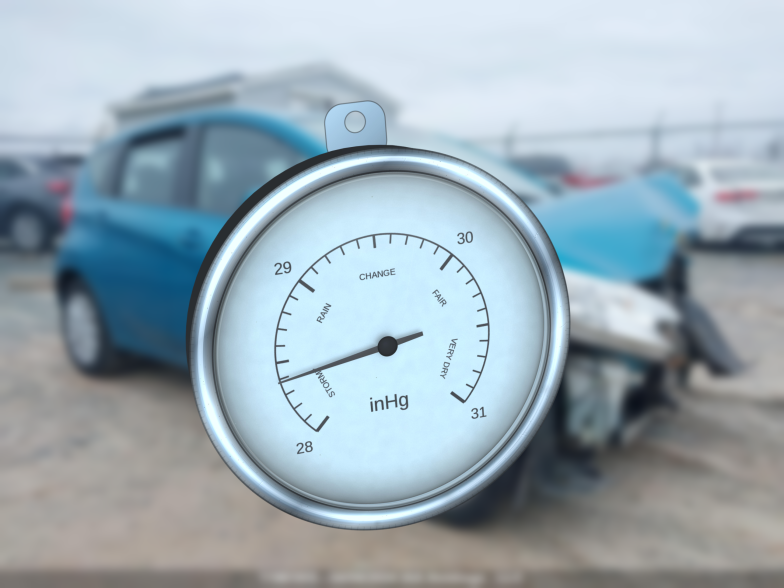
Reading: {"value": 28.4, "unit": "inHg"}
